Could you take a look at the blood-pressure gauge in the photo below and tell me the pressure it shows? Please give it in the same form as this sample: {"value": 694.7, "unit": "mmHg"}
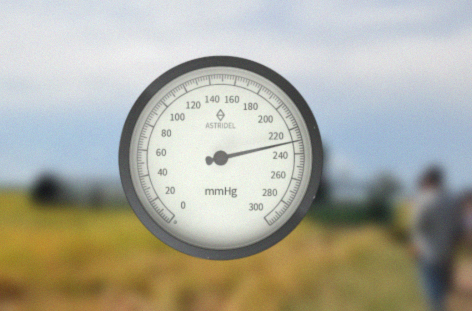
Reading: {"value": 230, "unit": "mmHg"}
